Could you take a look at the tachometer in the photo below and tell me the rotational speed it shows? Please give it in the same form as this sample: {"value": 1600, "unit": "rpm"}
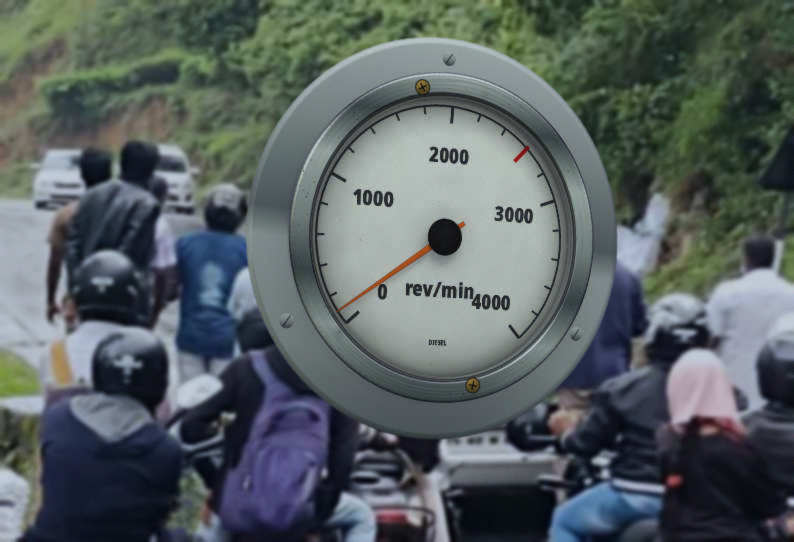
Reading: {"value": 100, "unit": "rpm"}
